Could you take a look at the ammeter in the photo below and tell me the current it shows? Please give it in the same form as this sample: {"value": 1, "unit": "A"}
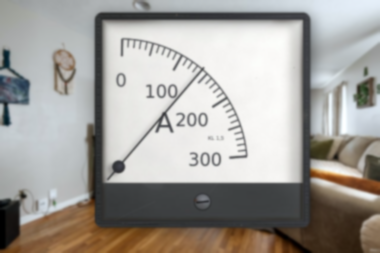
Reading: {"value": 140, "unit": "A"}
